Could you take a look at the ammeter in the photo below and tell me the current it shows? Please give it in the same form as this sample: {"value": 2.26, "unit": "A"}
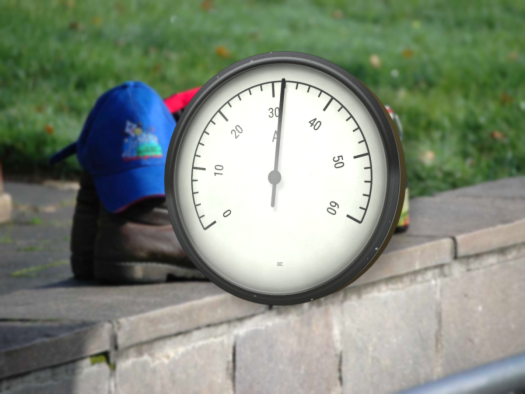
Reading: {"value": 32, "unit": "A"}
